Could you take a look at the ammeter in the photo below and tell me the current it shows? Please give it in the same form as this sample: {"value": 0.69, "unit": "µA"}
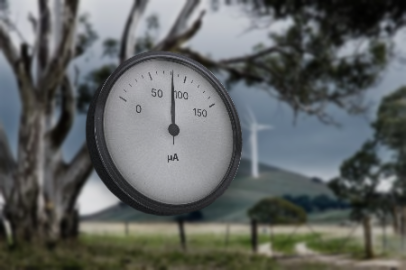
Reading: {"value": 80, "unit": "µA"}
